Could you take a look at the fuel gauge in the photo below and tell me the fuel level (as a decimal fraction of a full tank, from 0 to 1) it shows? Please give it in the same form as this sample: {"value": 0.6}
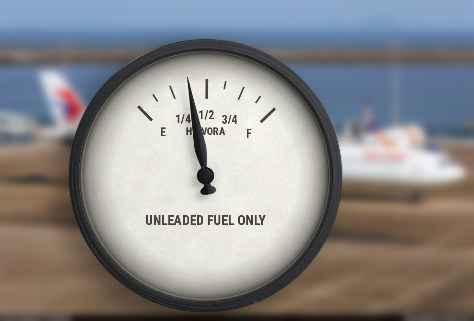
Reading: {"value": 0.375}
